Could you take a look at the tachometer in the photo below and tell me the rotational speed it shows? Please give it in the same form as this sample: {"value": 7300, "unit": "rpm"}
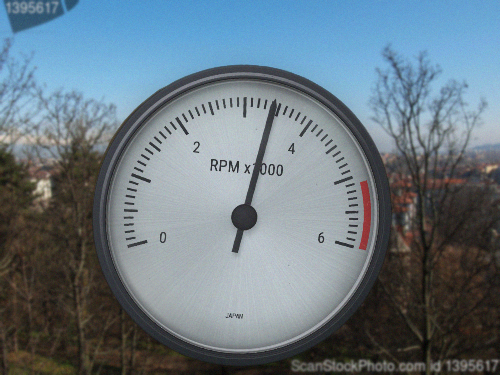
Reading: {"value": 3400, "unit": "rpm"}
